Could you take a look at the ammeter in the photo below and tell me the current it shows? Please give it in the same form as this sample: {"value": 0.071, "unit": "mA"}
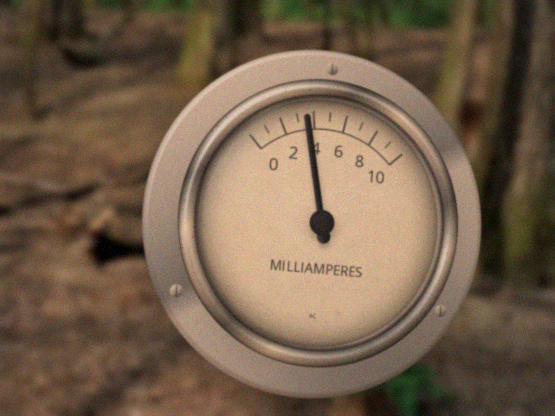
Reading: {"value": 3.5, "unit": "mA"}
